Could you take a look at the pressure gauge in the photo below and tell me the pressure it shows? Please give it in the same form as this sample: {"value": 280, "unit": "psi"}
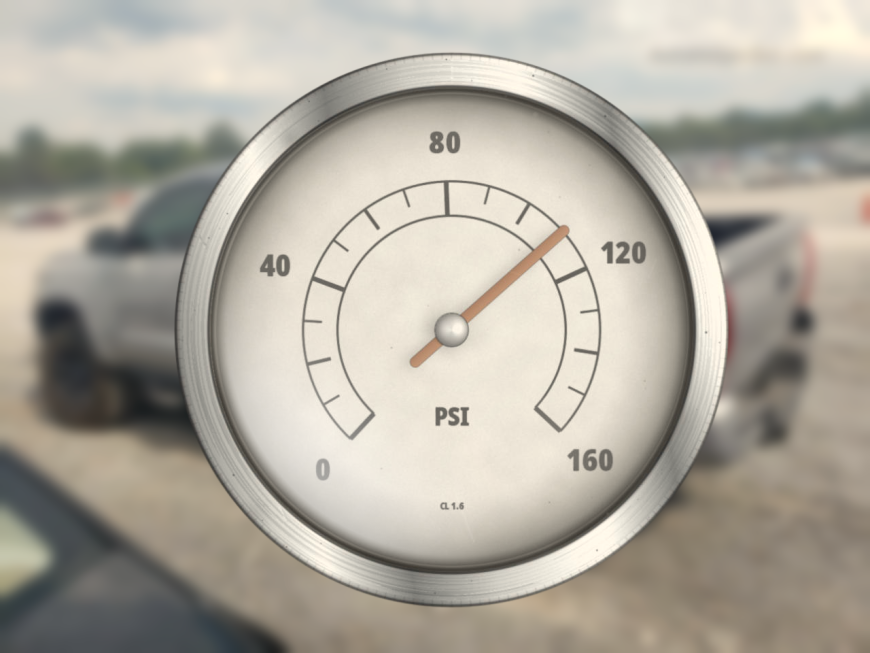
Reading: {"value": 110, "unit": "psi"}
